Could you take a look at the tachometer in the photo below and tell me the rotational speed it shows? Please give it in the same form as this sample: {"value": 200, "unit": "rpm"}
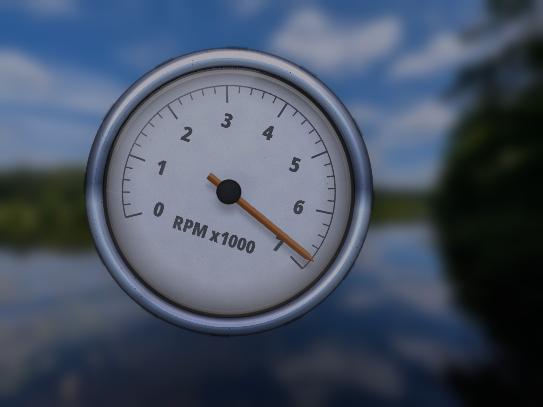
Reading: {"value": 6800, "unit": "rpm"}
